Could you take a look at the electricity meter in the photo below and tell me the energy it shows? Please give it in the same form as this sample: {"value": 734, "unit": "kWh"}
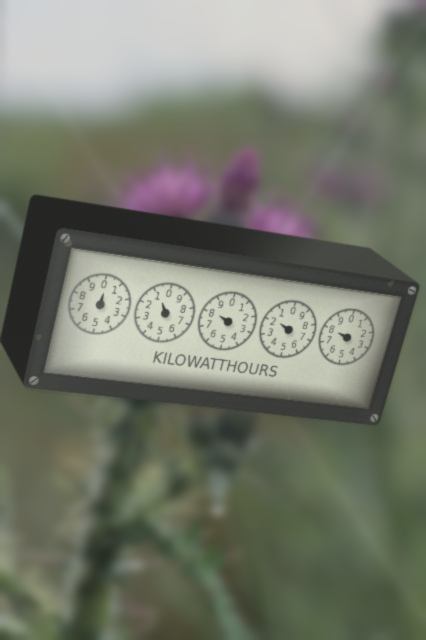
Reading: {"value": 818, "unit": "kWh"}
